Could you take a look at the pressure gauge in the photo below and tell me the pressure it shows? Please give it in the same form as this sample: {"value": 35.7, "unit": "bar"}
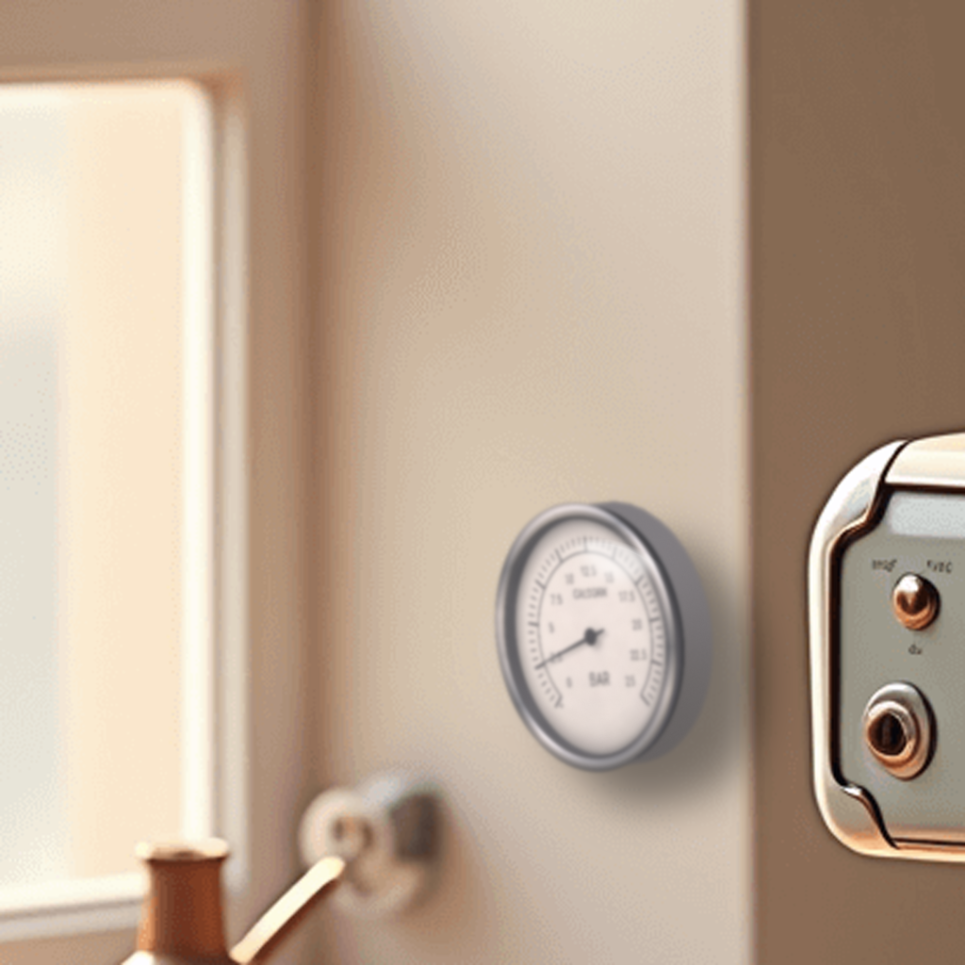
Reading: {"value": 2.5, "unit": "bar"}
